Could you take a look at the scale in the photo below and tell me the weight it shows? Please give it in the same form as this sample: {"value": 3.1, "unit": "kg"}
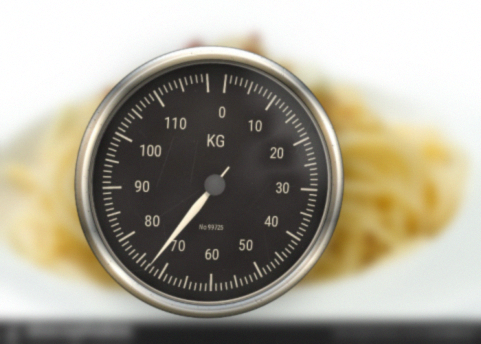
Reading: {"value": 73, "unit": "kg"}
